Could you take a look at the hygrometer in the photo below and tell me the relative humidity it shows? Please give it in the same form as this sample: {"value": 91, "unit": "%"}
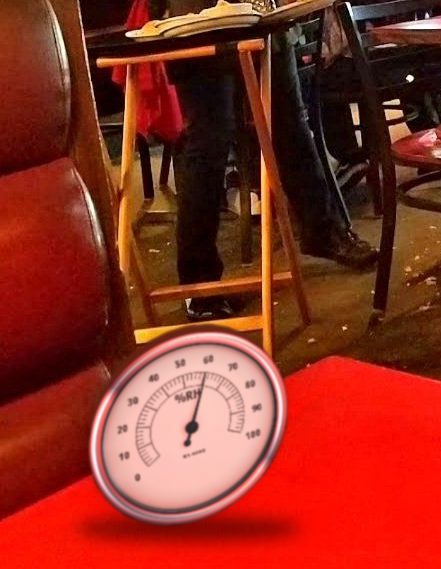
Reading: {"value": 60, "unit": "%"}
